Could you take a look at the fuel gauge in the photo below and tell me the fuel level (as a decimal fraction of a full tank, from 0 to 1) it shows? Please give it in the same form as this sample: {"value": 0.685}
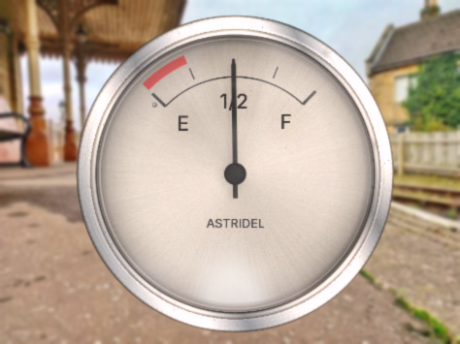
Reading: {"value": 0.5}
